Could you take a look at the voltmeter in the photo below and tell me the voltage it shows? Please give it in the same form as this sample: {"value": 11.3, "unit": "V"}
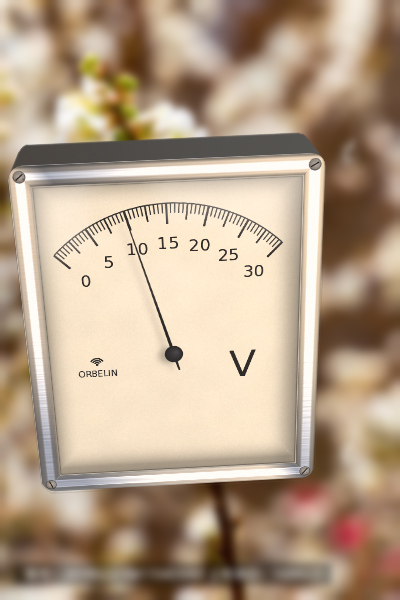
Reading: {"value": 10, "unit": "V"}
